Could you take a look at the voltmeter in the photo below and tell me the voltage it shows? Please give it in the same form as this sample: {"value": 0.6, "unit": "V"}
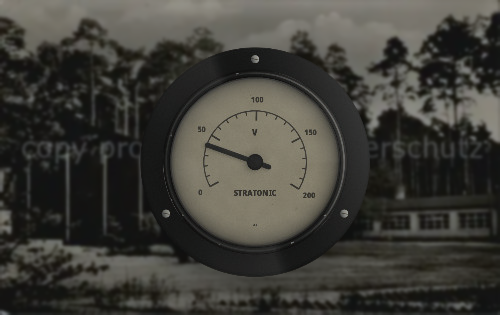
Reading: {"value": 40, "unit": "V"}
